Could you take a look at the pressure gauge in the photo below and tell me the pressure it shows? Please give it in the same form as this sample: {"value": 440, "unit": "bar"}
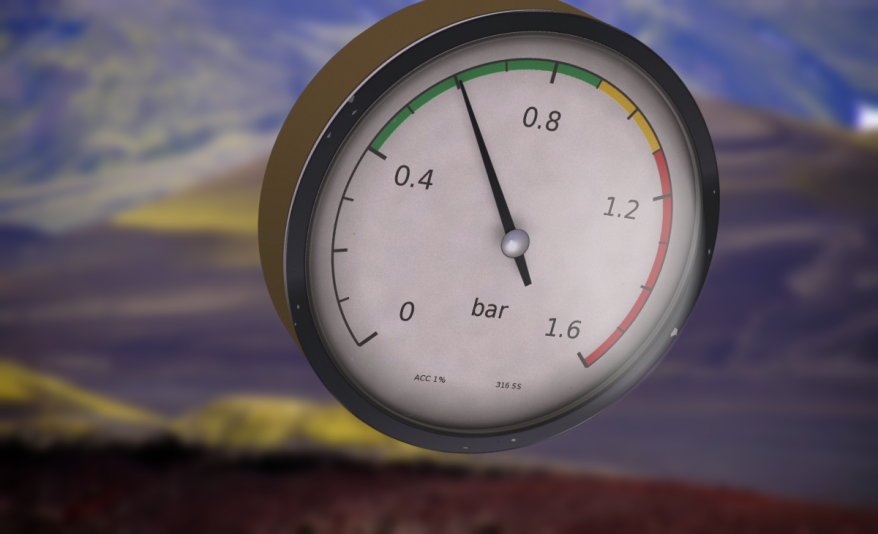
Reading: {"value": 0.6, "unit": "bar"}
